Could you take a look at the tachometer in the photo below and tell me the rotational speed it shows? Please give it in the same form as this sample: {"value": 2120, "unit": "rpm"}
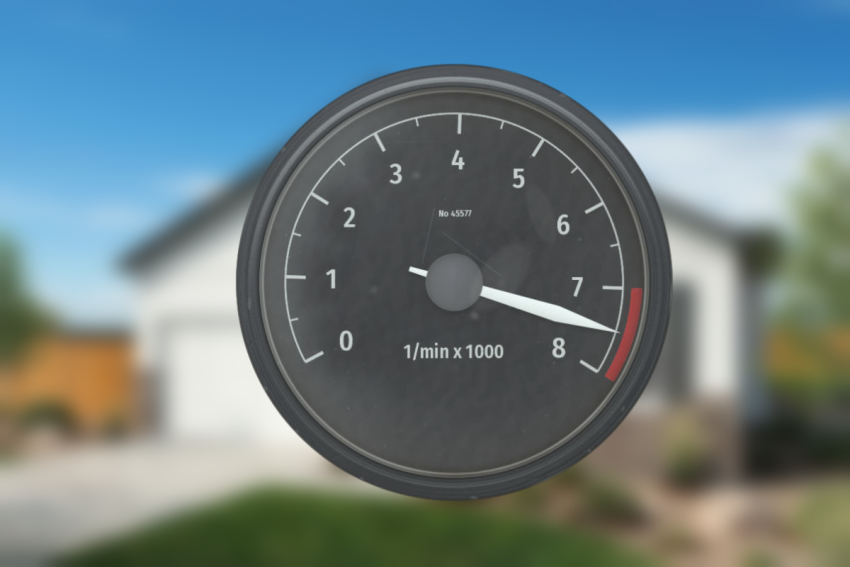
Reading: {"value": 7500, "unit": "rpm"}
